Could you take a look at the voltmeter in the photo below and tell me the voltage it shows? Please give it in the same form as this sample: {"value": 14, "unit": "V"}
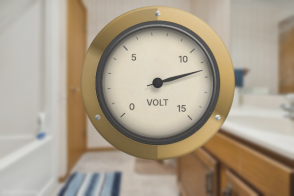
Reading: {"value": 11.5, "unit": "V"}
